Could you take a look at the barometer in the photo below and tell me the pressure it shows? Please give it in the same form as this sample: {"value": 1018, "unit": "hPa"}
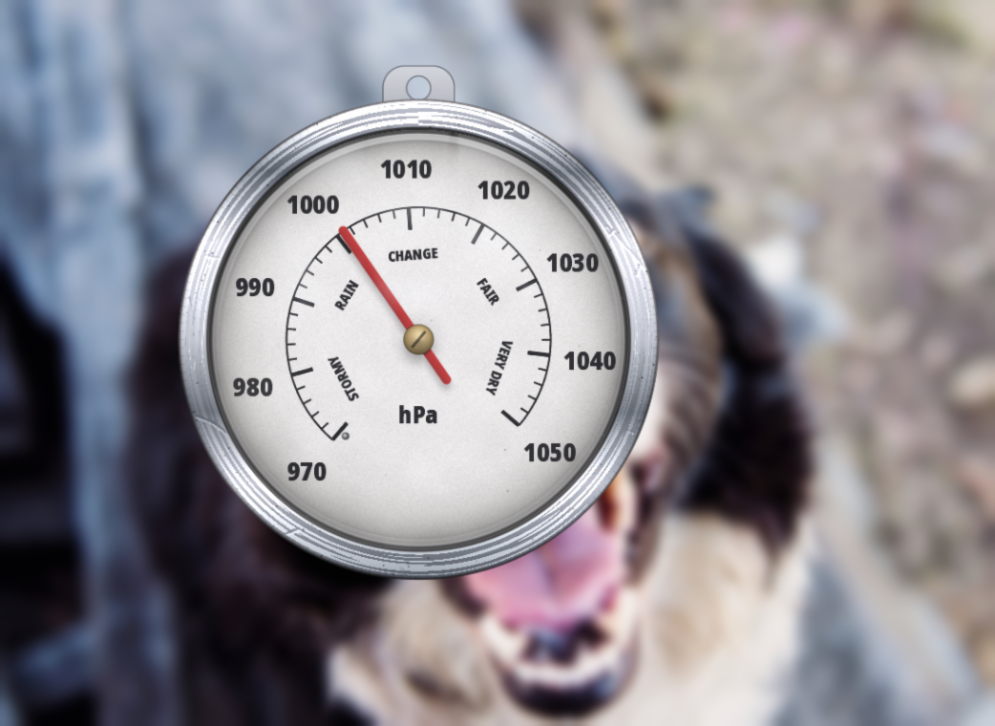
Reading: {"value": 1001, "unit": "hPa"}
